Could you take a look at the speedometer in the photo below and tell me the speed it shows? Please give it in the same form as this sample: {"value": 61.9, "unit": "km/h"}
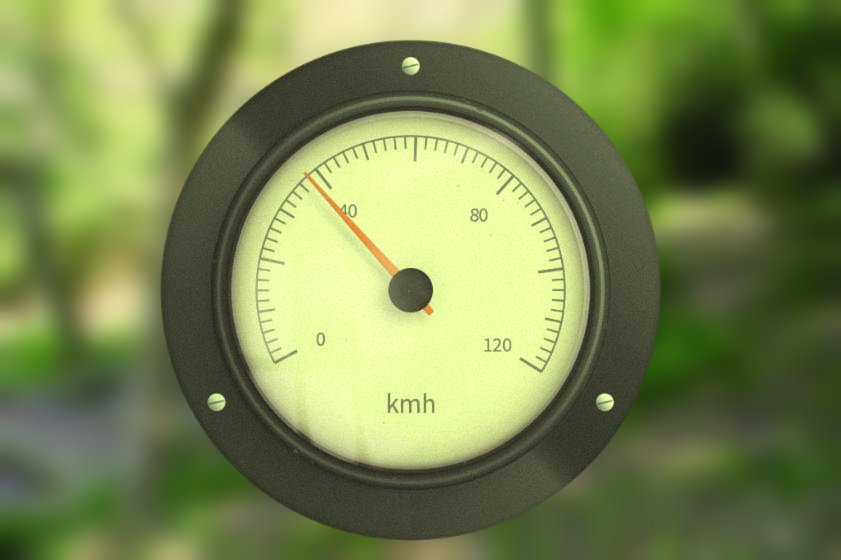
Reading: {"value": 38, "unit": "km/h"}
